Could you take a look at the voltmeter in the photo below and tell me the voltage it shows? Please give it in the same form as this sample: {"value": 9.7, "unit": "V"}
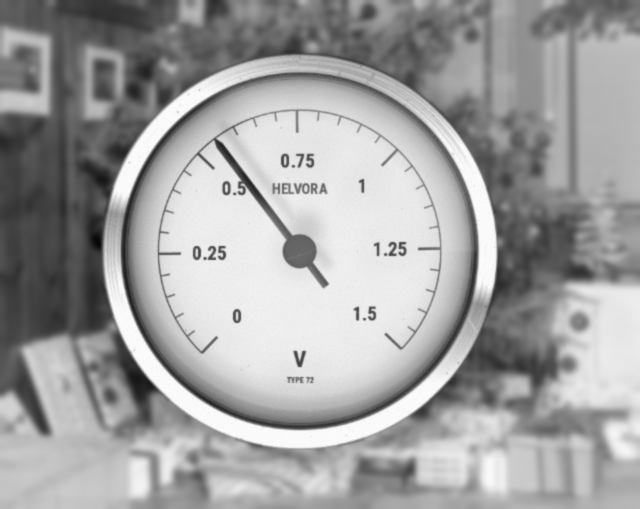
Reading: {"value": 0.55, "unit": "V"}
